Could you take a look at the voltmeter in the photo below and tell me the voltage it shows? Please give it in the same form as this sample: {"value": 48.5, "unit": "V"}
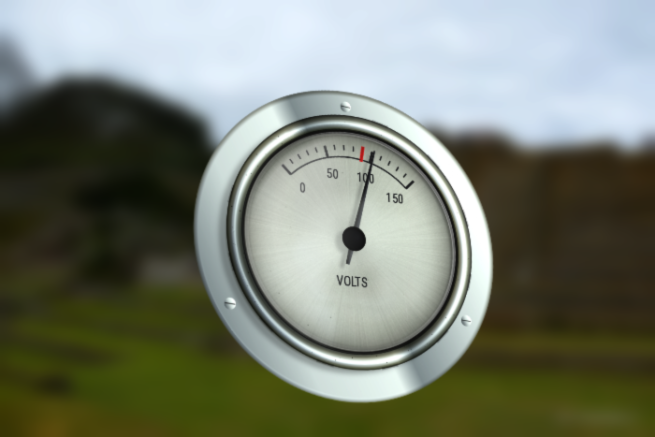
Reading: {"value": 100, "unit": "V"}
